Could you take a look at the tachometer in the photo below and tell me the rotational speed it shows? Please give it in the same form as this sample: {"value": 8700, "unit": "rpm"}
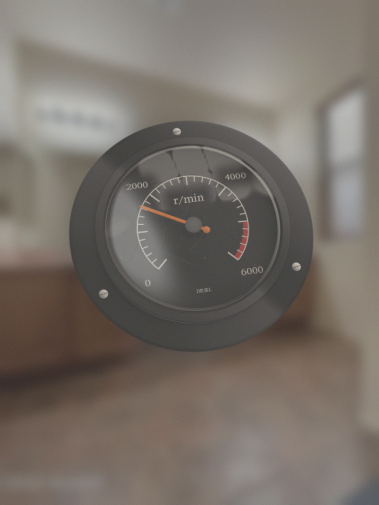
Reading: {"value": 1600, "unit": "rpm"}
